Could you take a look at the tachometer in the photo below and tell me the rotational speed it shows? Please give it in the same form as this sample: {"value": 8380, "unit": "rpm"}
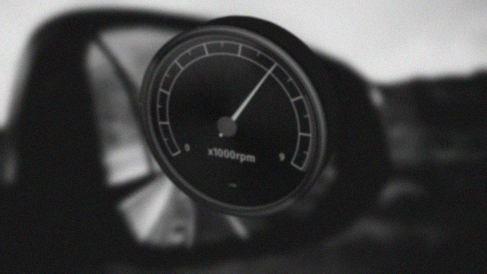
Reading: {"value": 6000, "unit": "rpm"}
